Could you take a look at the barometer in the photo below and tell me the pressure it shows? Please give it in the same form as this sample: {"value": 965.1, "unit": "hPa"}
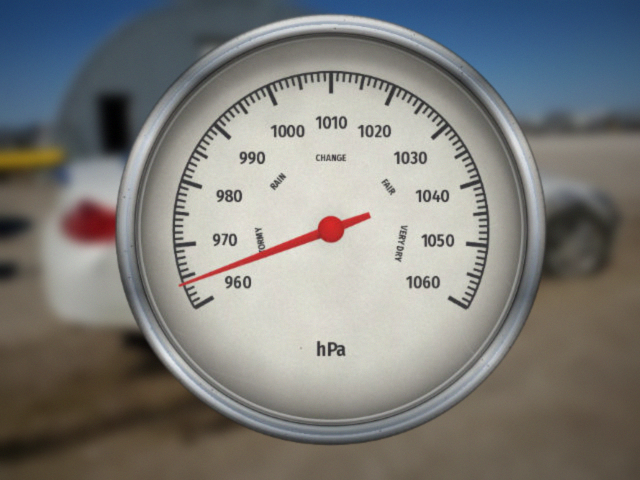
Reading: {"value": 964, "unit": "hPa"}
